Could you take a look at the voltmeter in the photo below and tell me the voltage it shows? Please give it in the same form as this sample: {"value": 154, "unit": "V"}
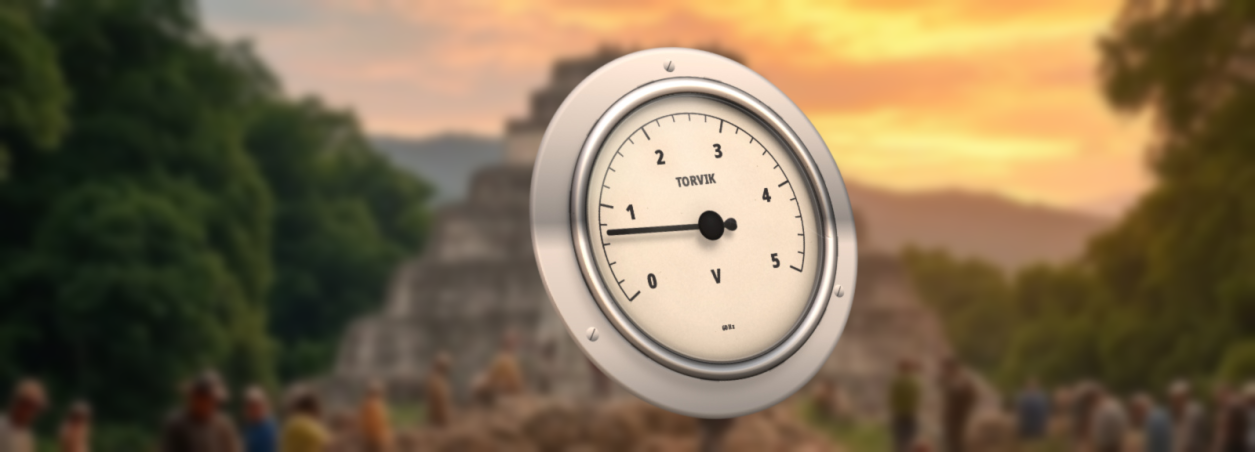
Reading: {"value": 0.7, "unit": "V"}
